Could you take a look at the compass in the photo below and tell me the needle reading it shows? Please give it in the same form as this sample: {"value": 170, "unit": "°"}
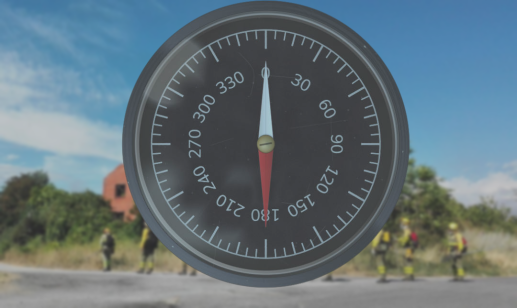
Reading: {"value": 180, "unit": "°"}
